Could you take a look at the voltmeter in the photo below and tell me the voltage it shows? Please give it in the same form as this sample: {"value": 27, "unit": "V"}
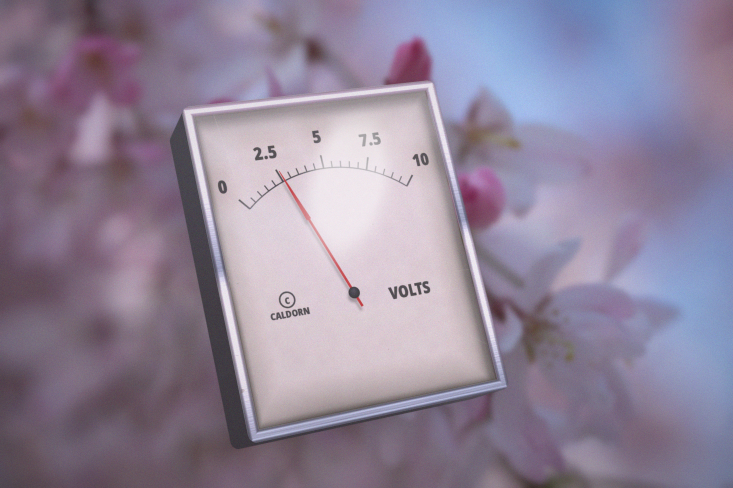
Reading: {"value": 2.5, "unit": "V"}
